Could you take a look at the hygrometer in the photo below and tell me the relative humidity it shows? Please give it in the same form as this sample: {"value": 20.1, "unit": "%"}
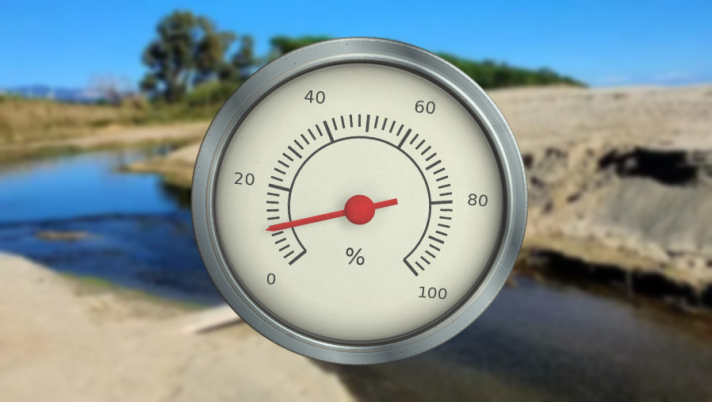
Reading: {"value": 10, "unit": "%"}
